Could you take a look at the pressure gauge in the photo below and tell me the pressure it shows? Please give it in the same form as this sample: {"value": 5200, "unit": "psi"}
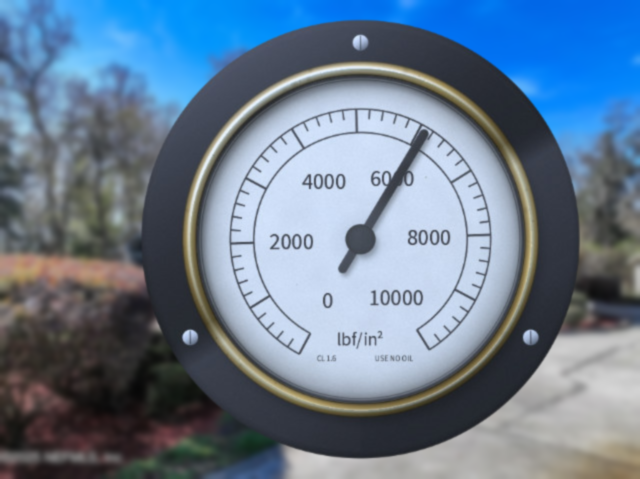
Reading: {"value": 6100, "unit": "psi"}
